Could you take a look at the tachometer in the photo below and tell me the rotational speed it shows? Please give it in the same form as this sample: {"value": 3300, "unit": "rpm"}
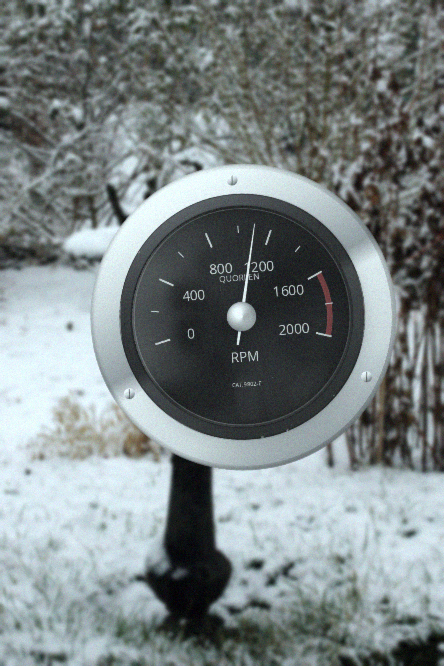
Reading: {"value": 1100, "unit": "rpm"}
